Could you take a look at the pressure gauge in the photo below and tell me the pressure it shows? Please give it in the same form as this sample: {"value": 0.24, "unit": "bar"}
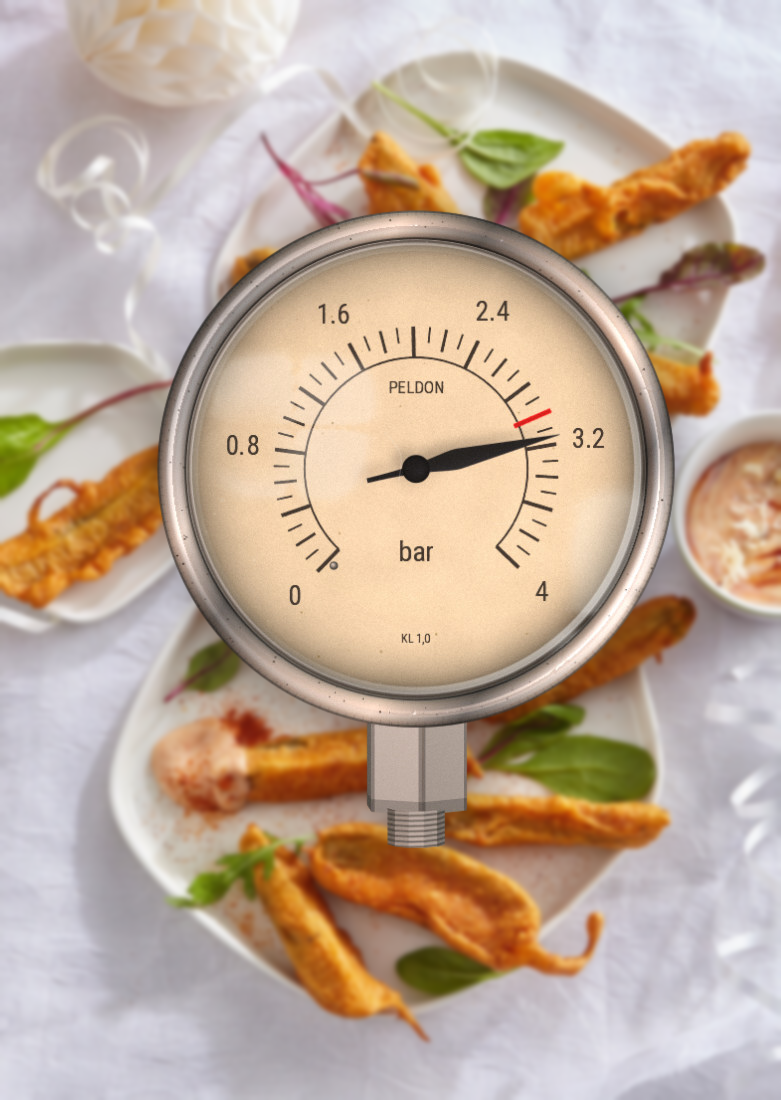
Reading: {"value": 3.15, "unit": "bar"}
